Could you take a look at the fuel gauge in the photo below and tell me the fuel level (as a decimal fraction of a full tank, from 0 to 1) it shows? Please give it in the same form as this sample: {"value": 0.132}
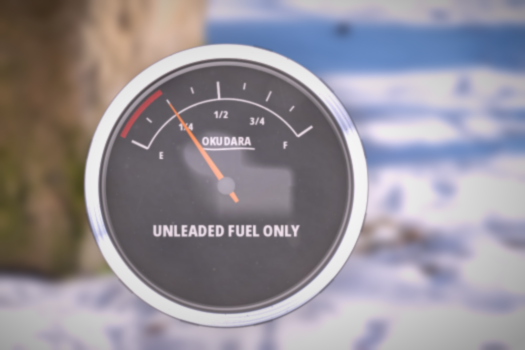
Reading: {"value": 0.25}
